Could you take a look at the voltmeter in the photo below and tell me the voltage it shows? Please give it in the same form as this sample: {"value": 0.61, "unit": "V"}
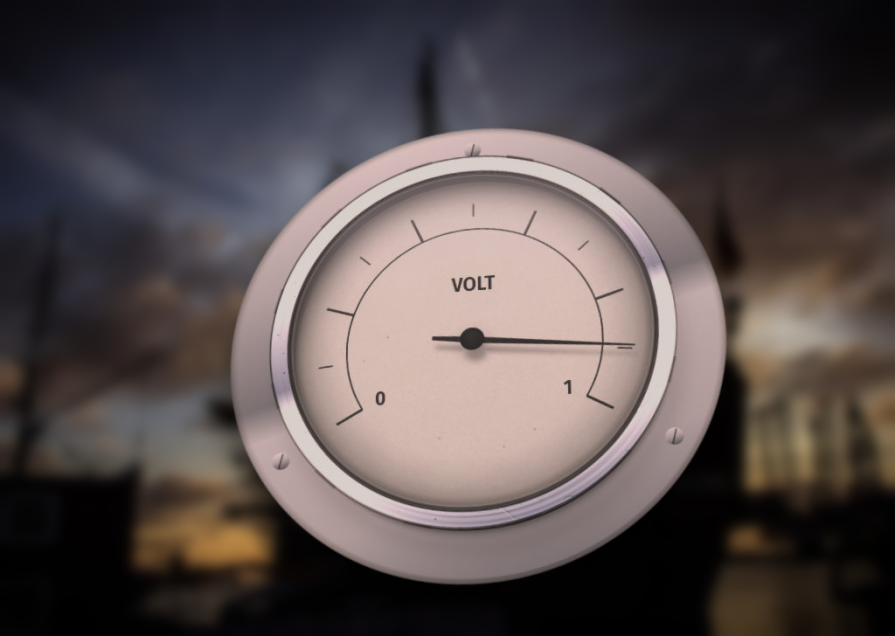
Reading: {"value": 0.9, "unit": "V"}
